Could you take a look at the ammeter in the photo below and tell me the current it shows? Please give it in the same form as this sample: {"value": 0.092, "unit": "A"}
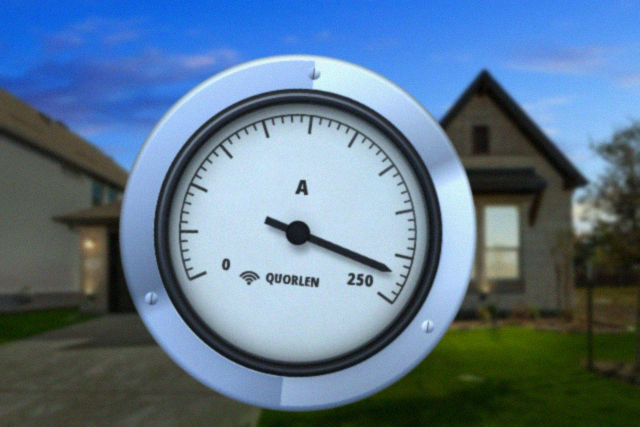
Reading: {"value": 235, "unit": "A"}
